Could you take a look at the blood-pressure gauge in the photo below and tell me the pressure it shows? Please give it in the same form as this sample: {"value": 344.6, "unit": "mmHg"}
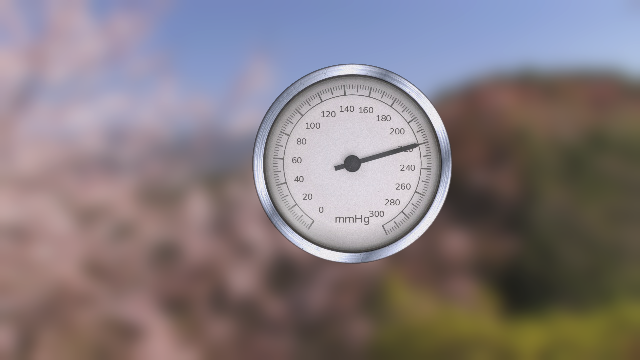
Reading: {"value": 220, "unit": "mmHg"}
